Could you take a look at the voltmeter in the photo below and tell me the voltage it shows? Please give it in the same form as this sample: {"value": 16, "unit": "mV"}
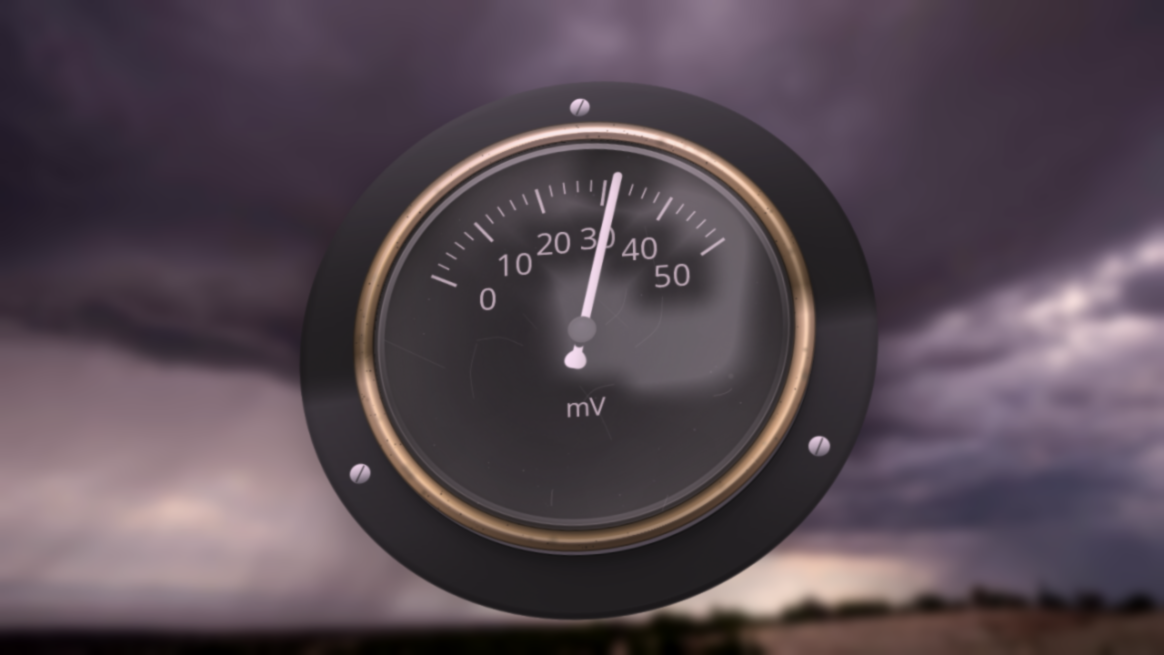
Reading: {"value": 32, "unit": "mV"}
